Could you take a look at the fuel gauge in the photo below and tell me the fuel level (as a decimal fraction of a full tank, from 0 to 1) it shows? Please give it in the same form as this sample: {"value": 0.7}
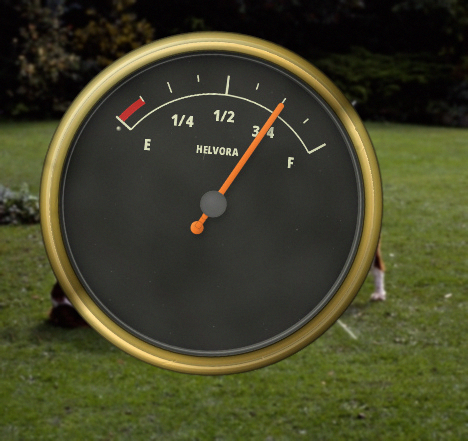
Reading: {"value": 0.75}
